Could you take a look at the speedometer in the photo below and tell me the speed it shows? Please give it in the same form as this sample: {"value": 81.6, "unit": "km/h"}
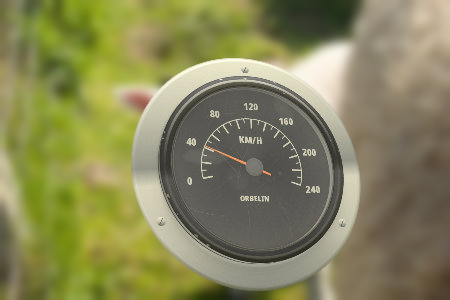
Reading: {"value": 40, "unit": "km/h"}
